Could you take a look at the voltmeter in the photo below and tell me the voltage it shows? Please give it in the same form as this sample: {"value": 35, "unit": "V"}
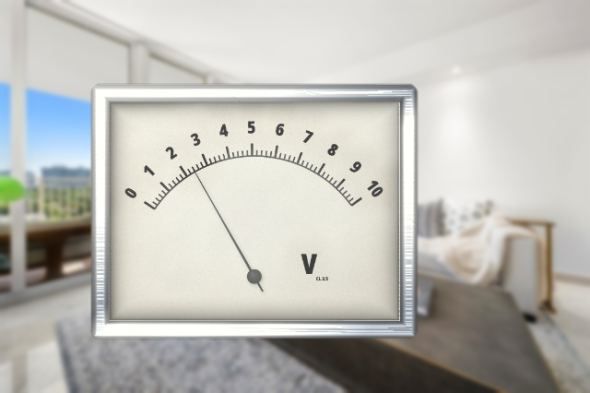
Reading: {"value": 2.4, "unit": "V"}
